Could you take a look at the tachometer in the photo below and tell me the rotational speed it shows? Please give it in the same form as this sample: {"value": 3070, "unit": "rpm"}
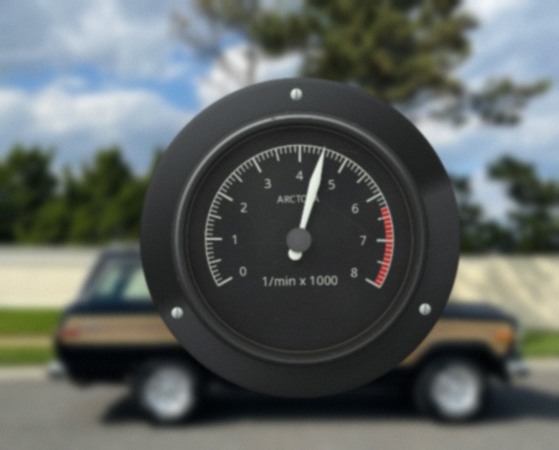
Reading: {"value": 4500, "unit": "rpm"}
